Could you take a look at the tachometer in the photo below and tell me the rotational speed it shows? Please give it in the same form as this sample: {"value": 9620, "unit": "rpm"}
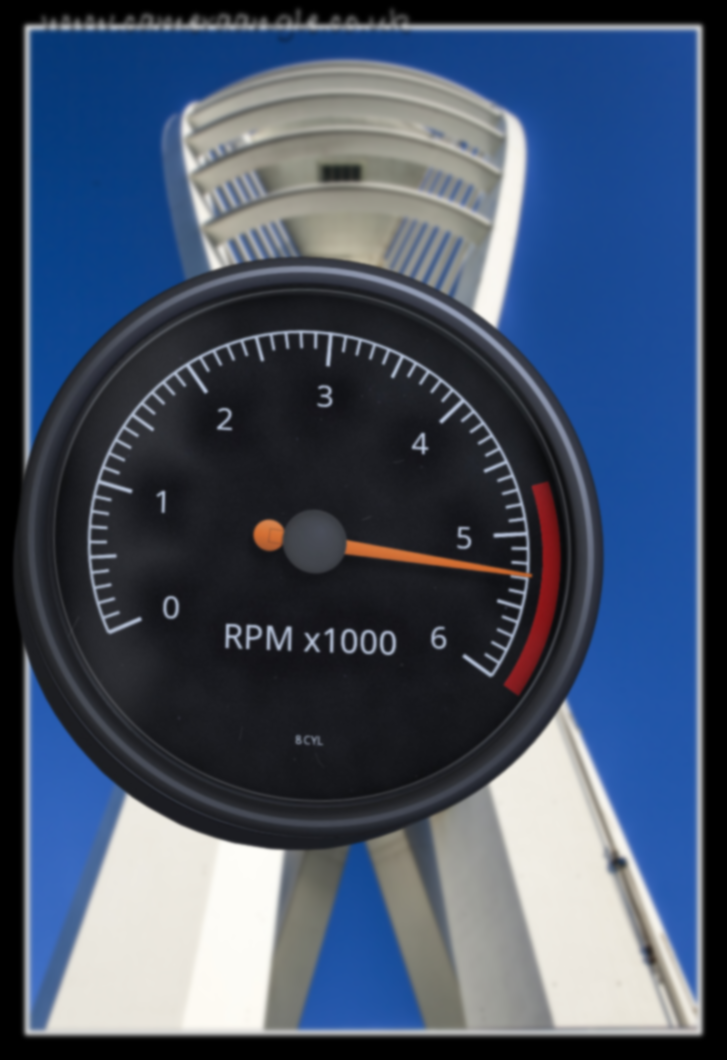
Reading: {"value": 5300, "unit": "rpm"}
